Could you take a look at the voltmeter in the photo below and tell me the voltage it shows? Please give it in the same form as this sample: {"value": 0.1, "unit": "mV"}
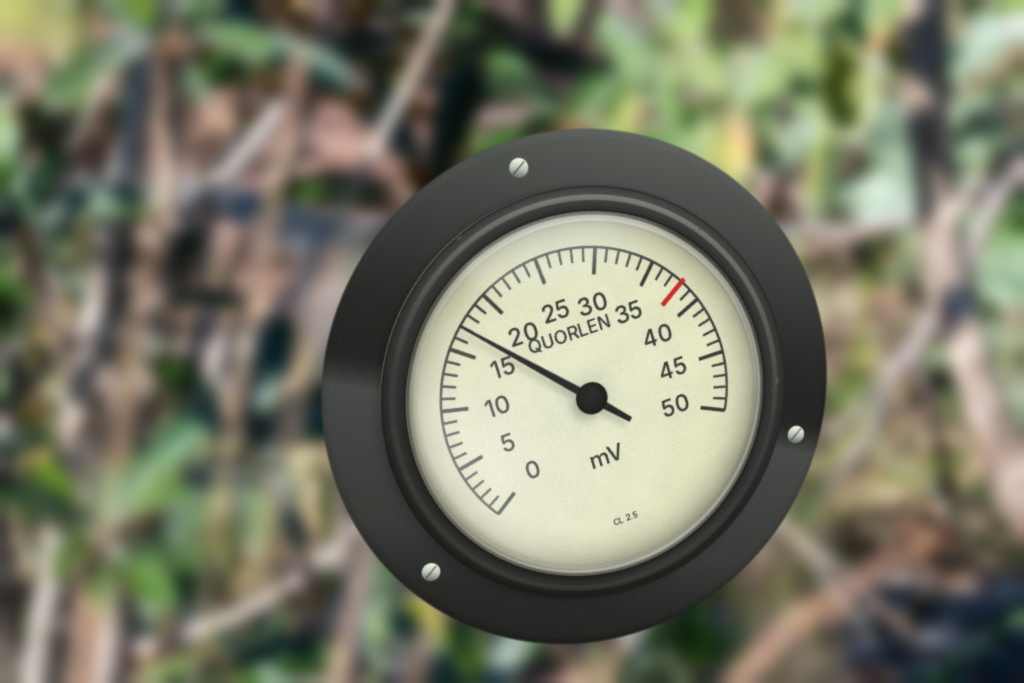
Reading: {"value": 17, "unit": "mV"}
